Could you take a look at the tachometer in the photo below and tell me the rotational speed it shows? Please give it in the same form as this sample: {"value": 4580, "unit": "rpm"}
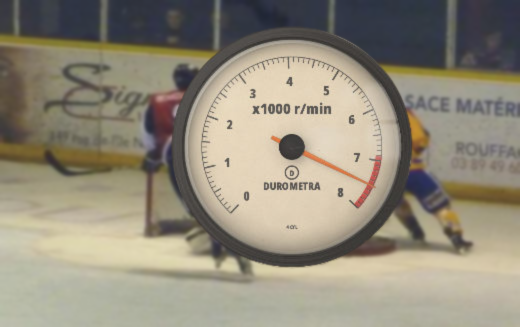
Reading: {"value": 7500, "unit": "rpm"}
